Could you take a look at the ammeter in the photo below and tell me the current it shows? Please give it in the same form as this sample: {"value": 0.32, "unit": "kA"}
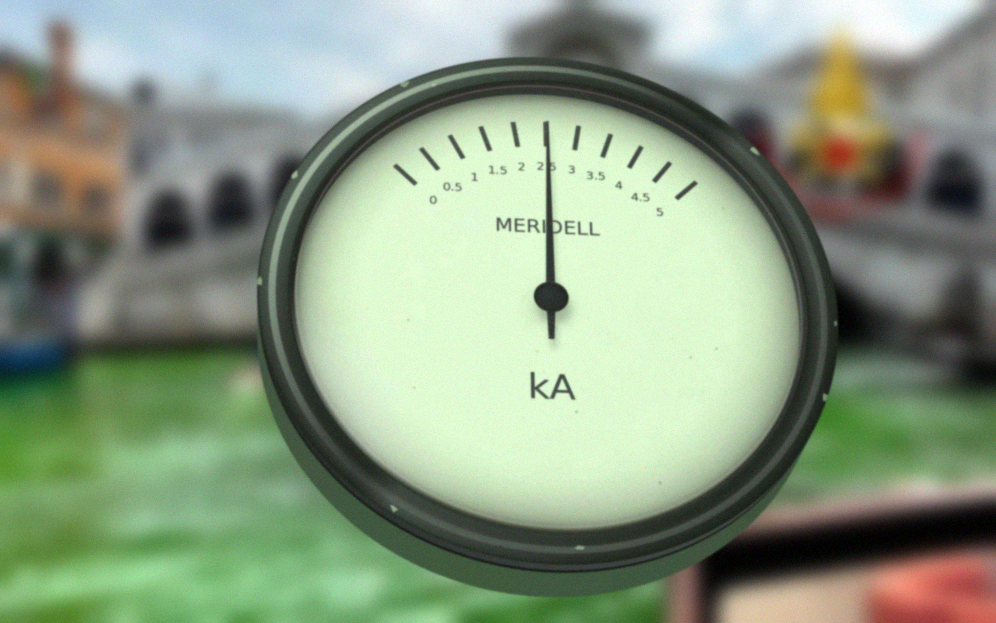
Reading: {"value": 2.5, "unit": "kA"}
